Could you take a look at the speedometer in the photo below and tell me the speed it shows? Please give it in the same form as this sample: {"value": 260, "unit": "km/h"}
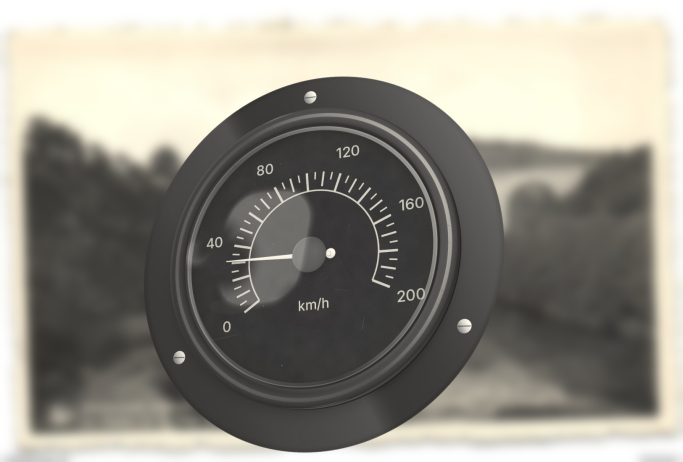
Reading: {"value": 30, "unit": "km/h"}
